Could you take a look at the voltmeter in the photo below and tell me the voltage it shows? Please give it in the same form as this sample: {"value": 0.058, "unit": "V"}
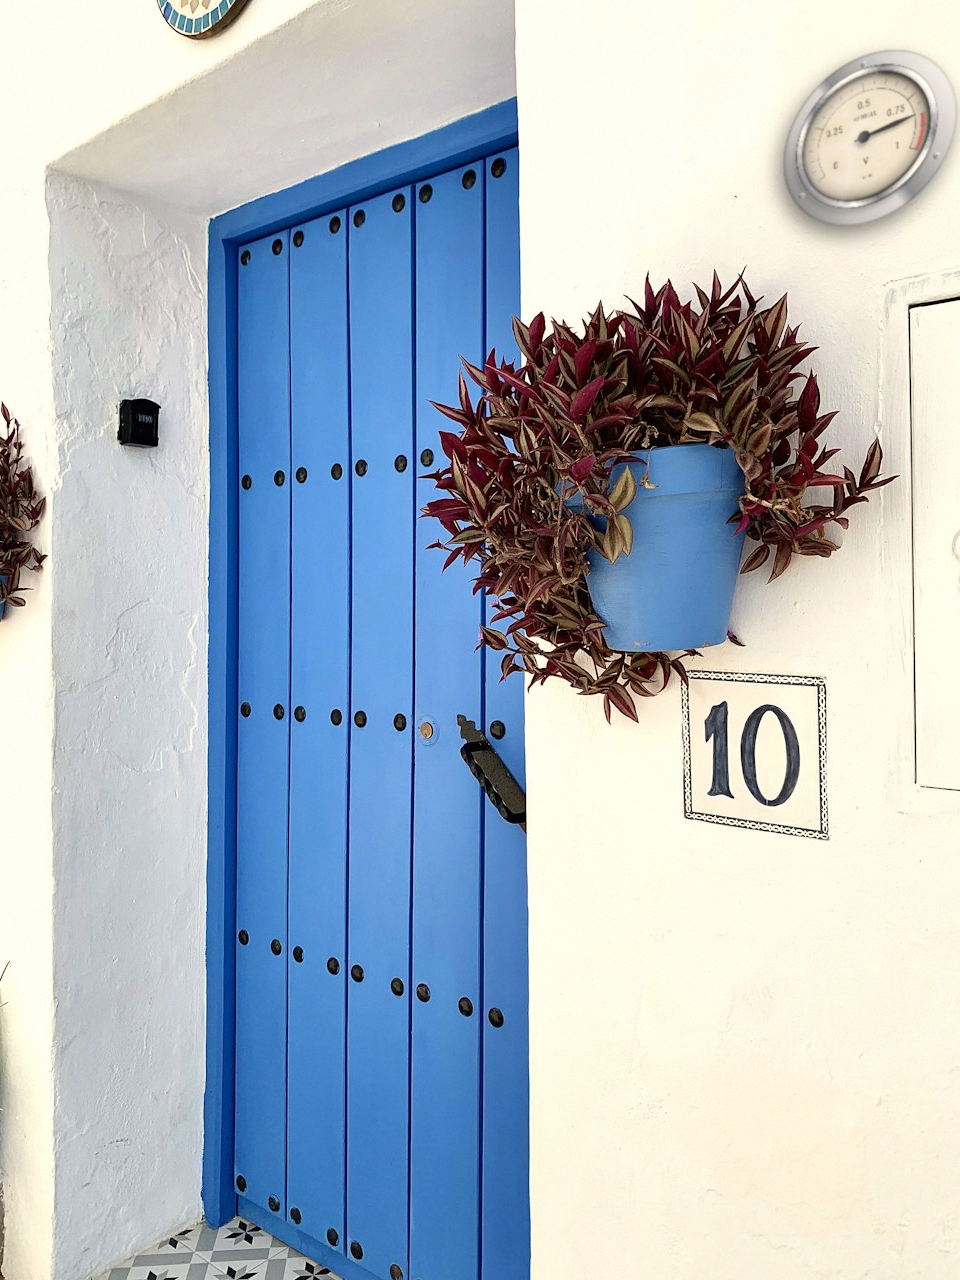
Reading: {"value": 0.85, "unit": "V"}
